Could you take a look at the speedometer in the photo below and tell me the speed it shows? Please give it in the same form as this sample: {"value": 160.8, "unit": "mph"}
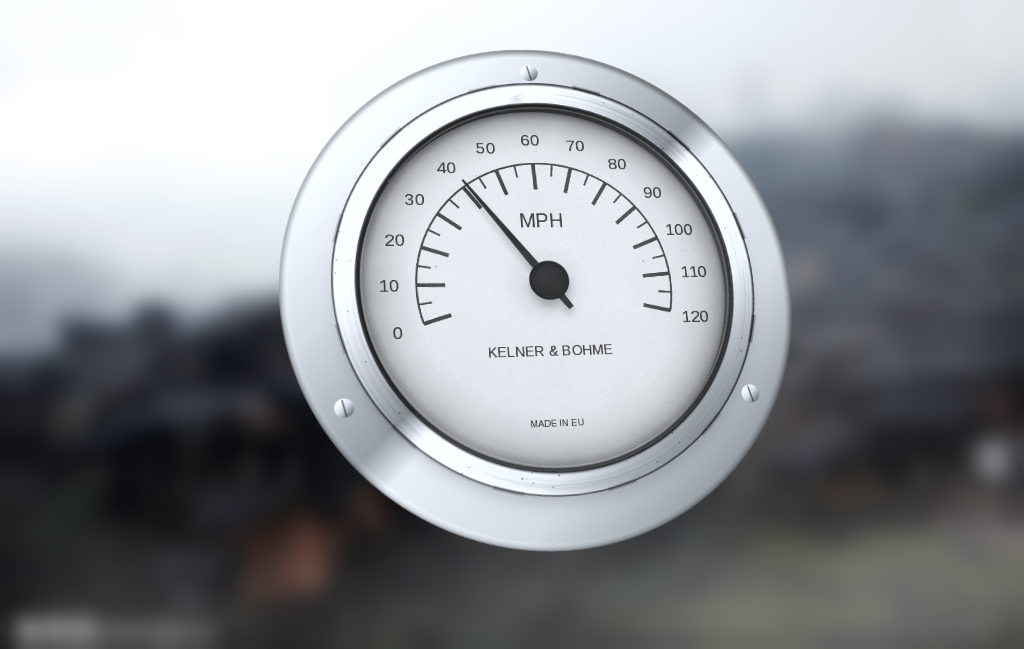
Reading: {"value": 40, "unit": "mph"}
